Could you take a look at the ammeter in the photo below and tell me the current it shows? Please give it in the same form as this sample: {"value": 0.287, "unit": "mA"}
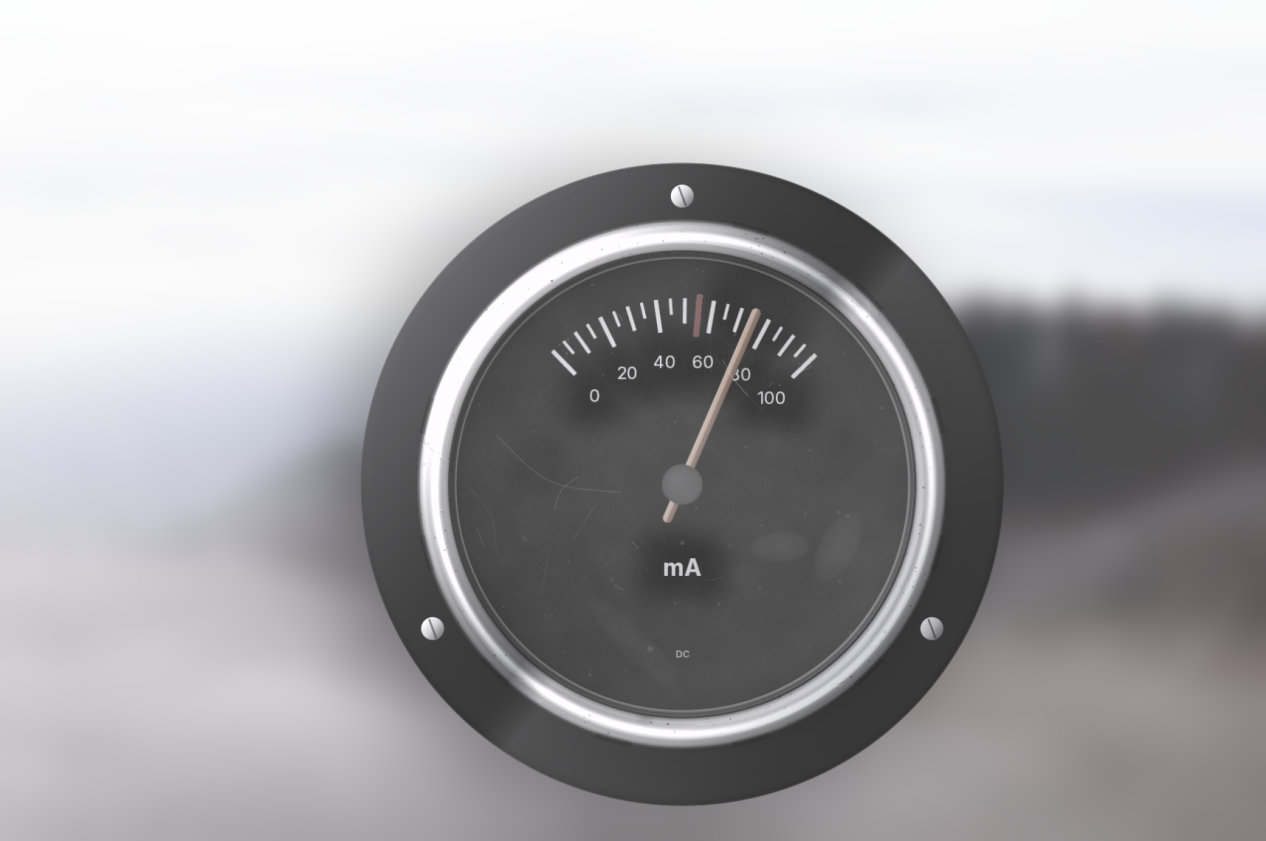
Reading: {"value": 75, "unit": "mA"}
